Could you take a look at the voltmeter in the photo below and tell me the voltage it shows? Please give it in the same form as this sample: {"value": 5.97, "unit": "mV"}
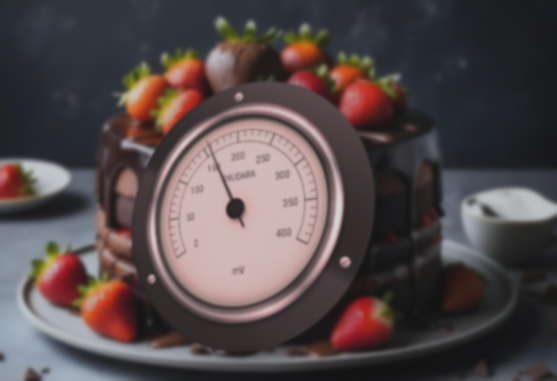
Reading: {"value": 160, "unit": "mV"}
